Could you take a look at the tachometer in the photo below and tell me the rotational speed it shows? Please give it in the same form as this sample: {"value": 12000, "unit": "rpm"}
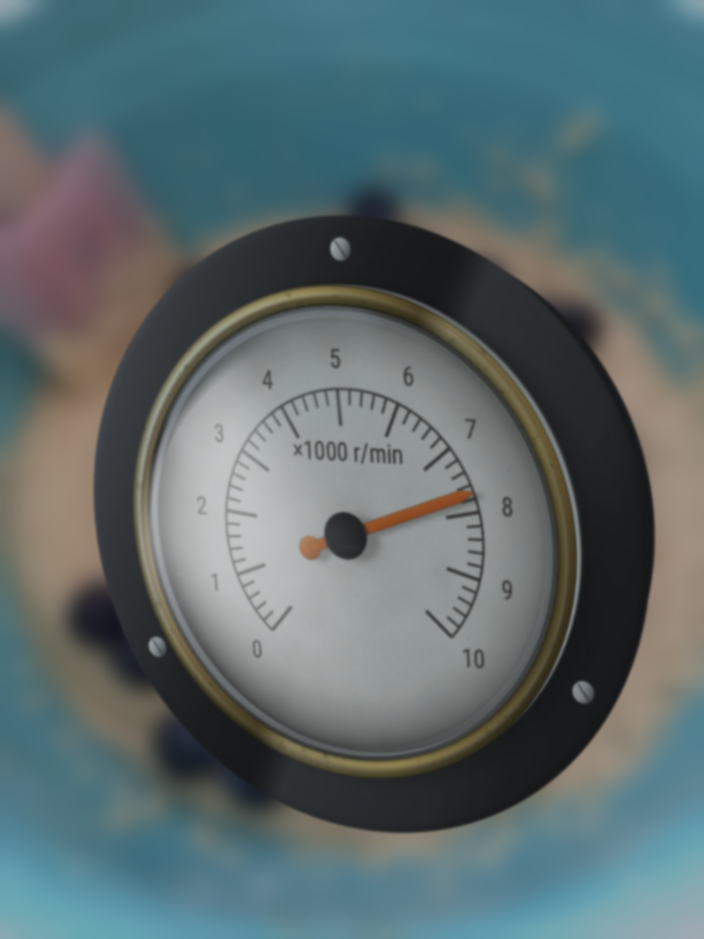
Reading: {"value": 7700, "unit": "rpm"}
